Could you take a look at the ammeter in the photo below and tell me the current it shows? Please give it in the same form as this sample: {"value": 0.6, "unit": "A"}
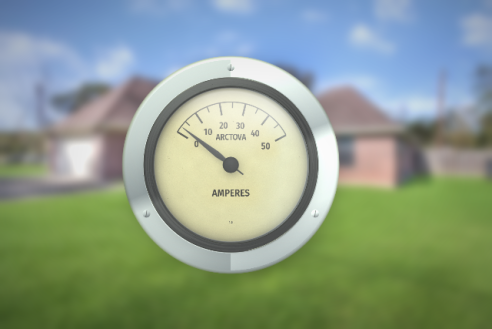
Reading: {"value": 2.5, "unit": "A"}
